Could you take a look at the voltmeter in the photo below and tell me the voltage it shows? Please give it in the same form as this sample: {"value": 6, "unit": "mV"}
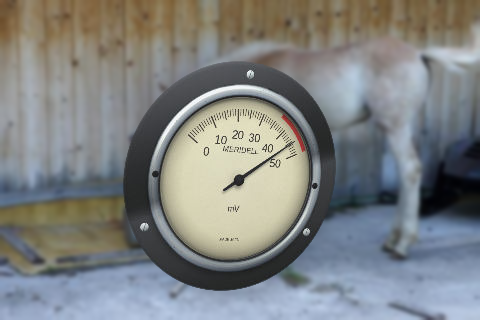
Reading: {"value": 45, "unit": "mV"}
